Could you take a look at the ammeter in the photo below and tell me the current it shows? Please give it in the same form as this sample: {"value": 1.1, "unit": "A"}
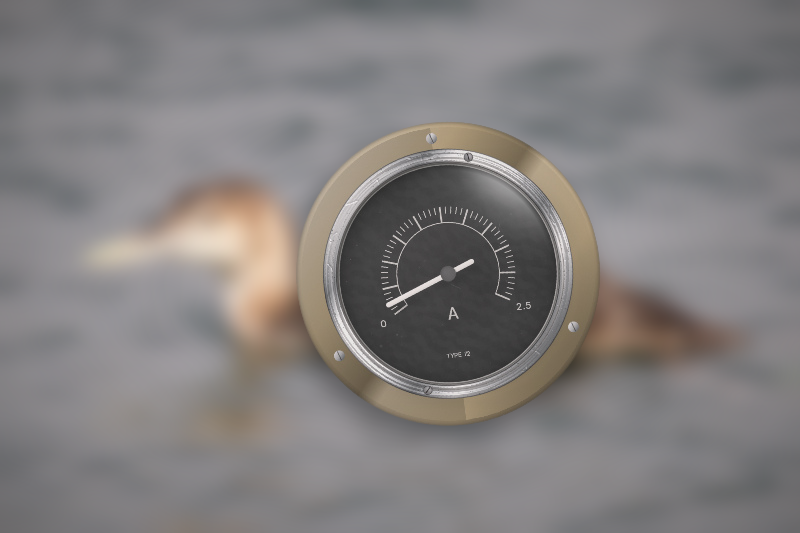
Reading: {"value": 0.1, "unit": "A"}
